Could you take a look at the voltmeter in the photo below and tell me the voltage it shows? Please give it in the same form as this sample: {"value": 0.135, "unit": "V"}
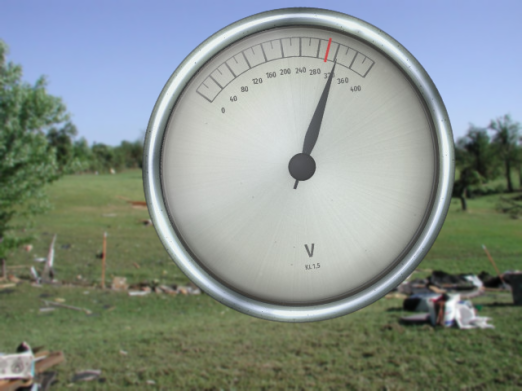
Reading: {"value": 320, "unit": "V"}
